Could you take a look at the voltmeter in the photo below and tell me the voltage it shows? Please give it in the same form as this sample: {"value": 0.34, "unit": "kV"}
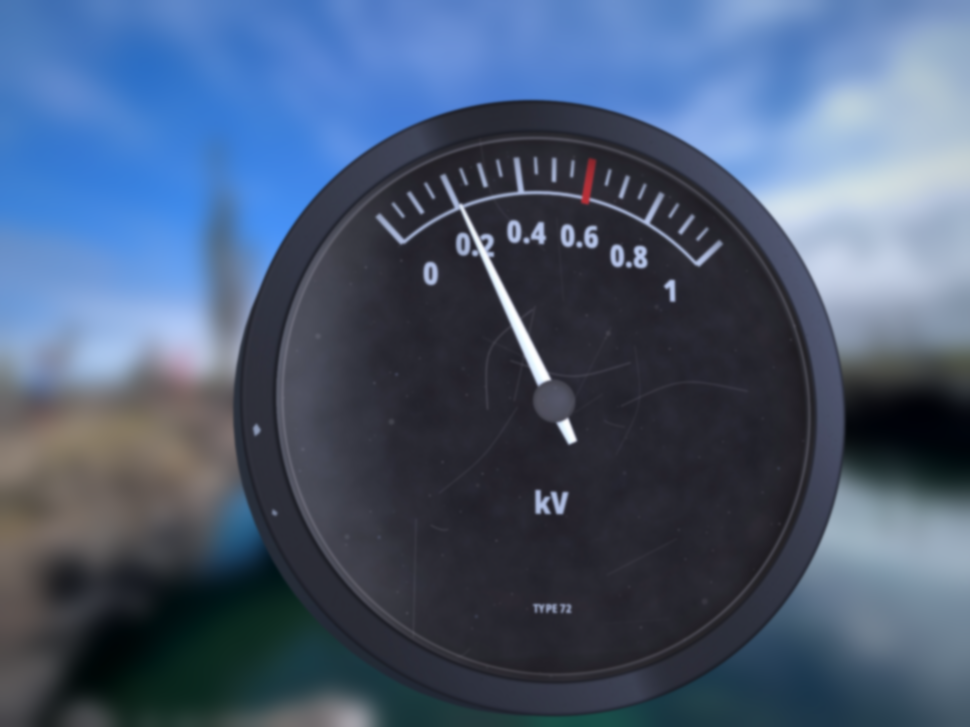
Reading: {"value": 0.2, "unit": "kV"}
